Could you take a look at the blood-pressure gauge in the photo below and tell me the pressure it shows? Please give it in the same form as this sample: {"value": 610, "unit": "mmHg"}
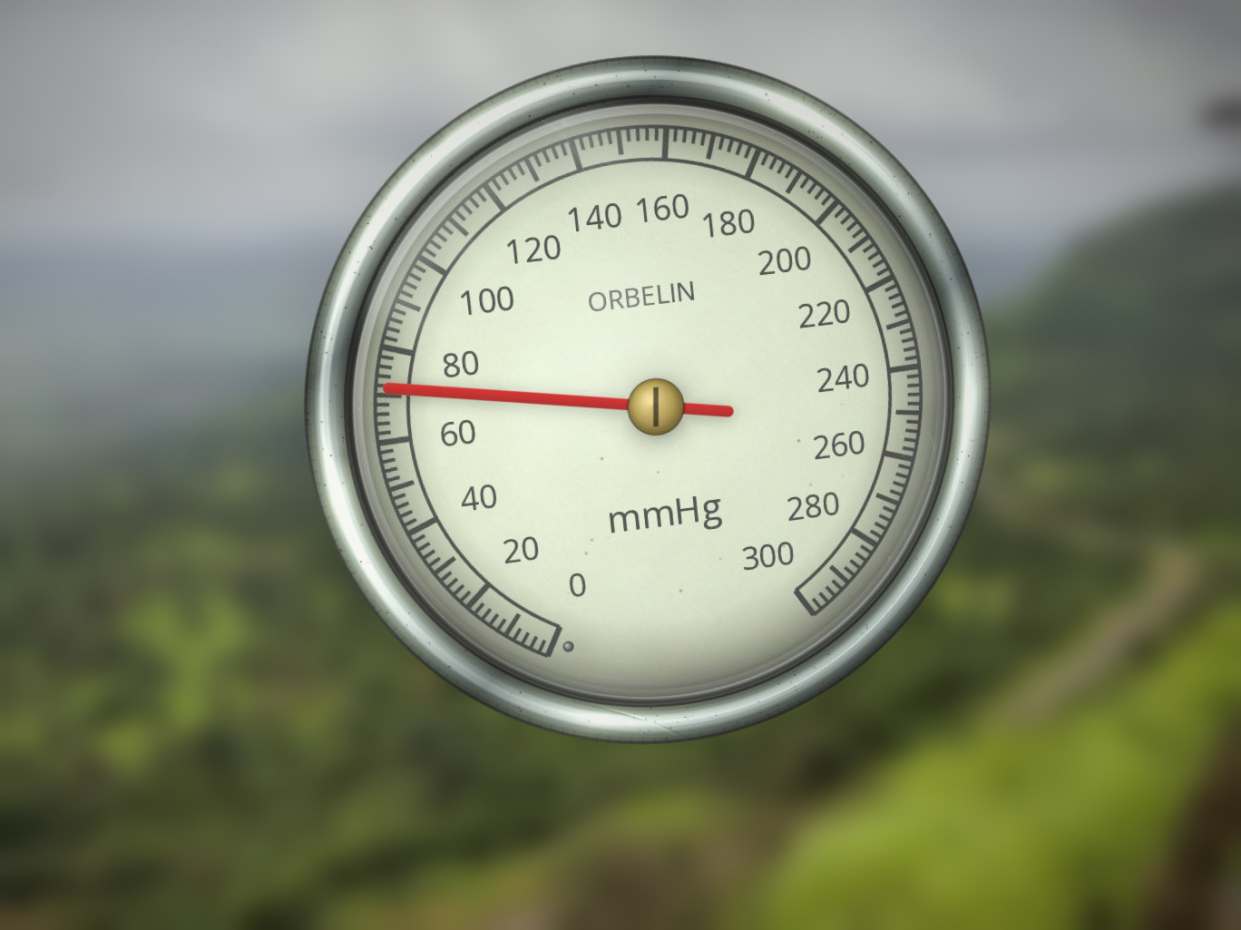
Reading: {"value": 72, "unit": "mmHg"}
